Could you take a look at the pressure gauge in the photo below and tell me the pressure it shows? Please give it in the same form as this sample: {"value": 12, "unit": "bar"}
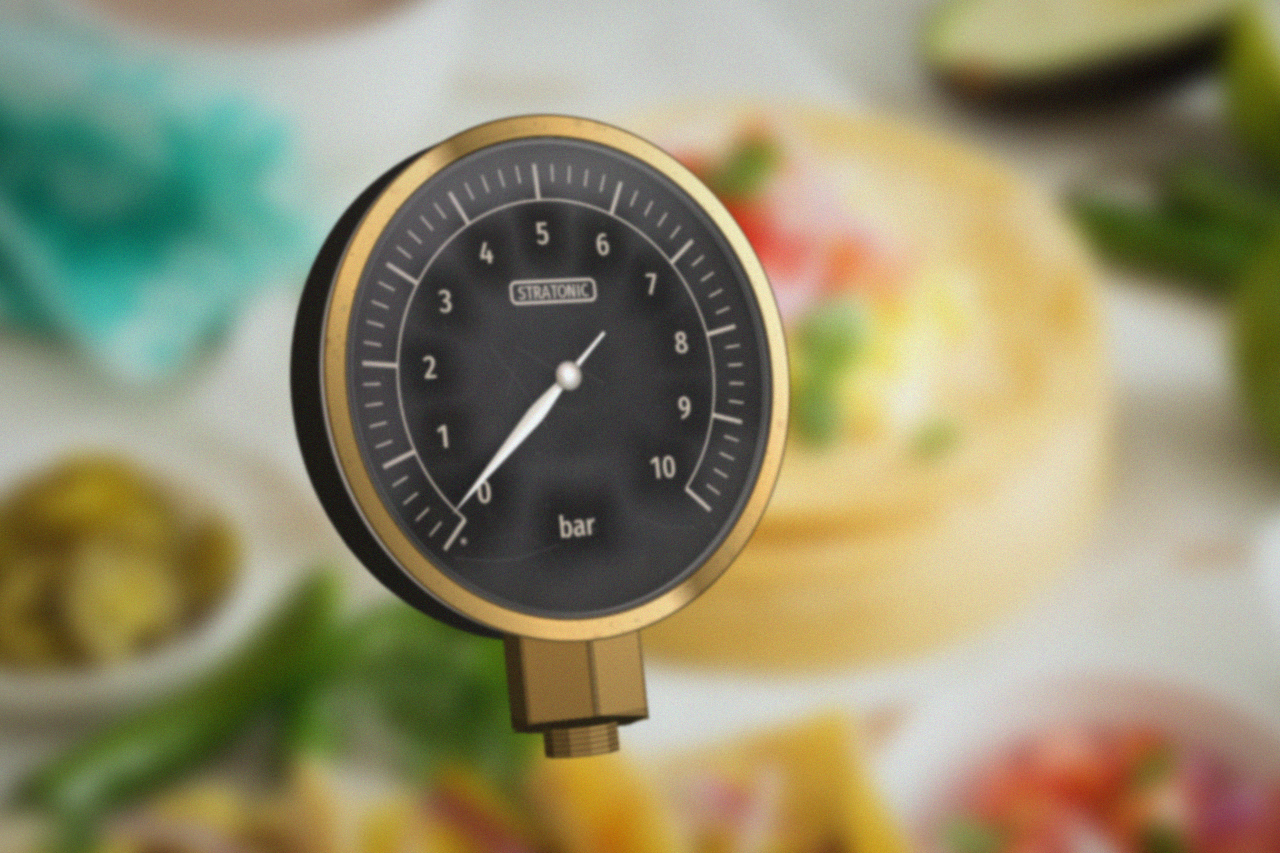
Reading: {"value": 0.2, "unit": "bar"}
